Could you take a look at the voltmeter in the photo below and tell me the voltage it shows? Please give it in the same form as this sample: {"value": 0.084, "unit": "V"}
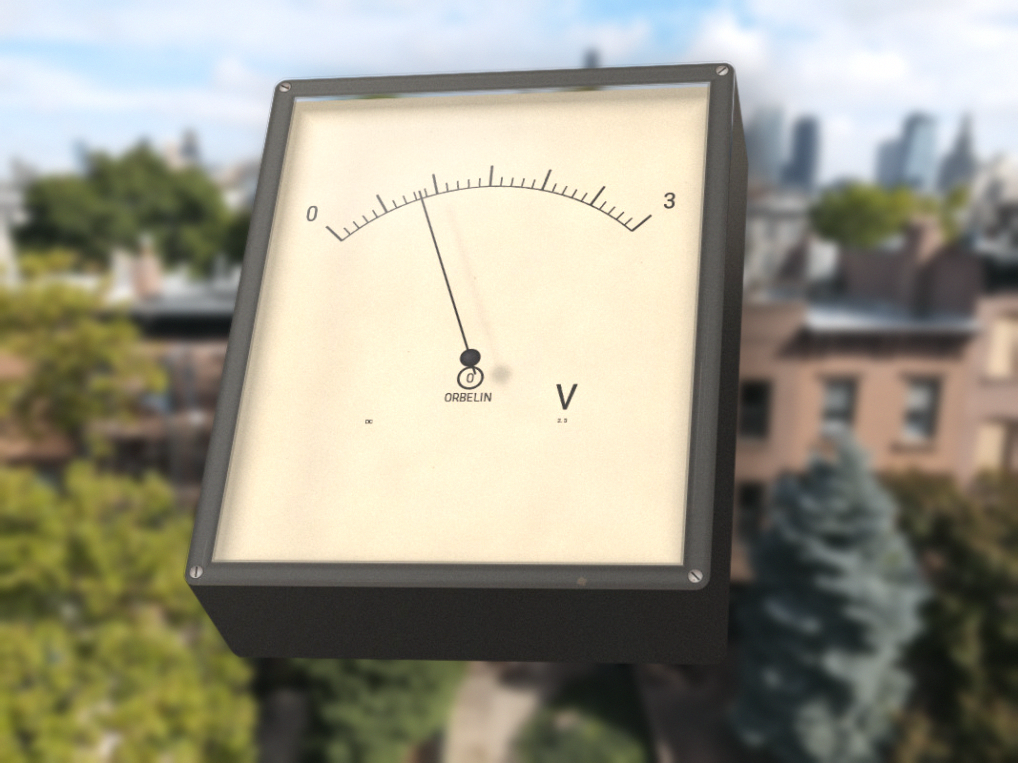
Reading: {"value": 0.85, "unit": "V"}
